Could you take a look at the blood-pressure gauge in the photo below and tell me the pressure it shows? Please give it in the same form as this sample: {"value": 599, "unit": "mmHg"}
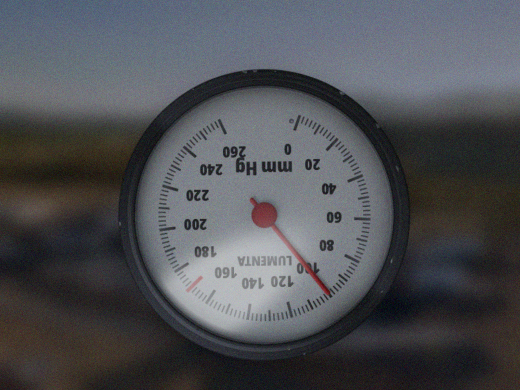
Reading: {"value": 100, "unit": "mmHg"}
